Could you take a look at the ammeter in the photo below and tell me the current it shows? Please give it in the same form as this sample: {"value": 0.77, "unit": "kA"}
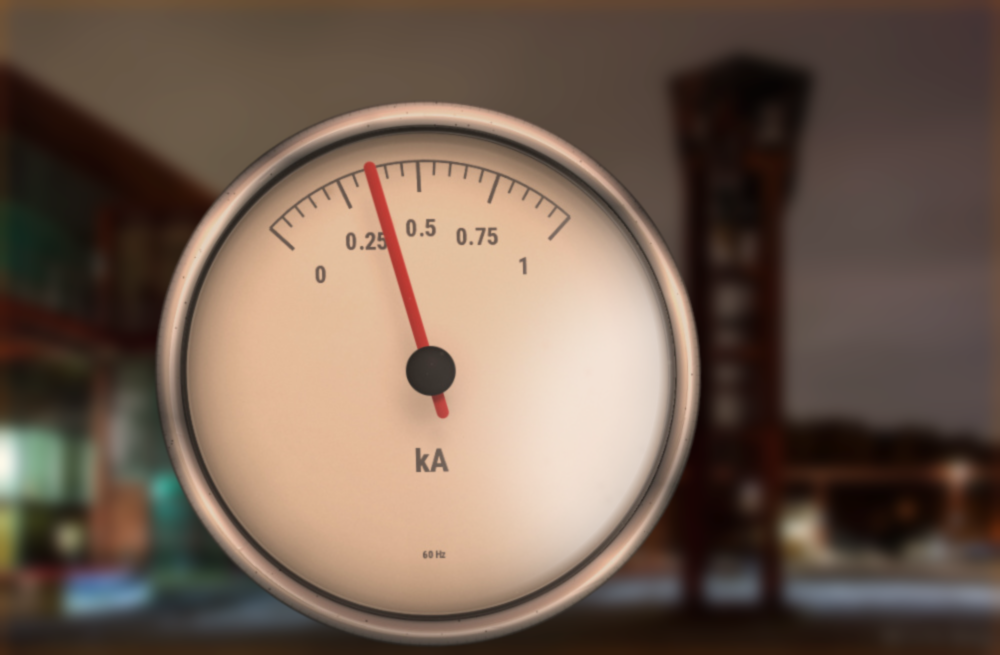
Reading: {"value": 0.35, "unit": "kA"}
